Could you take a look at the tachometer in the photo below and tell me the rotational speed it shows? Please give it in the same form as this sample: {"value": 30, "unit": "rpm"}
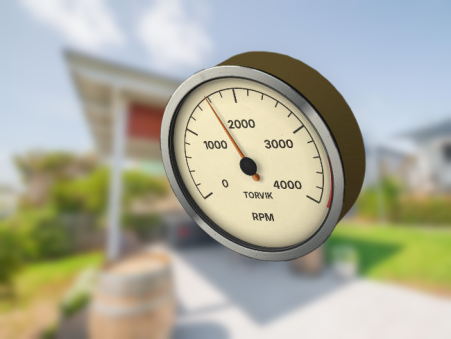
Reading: {"value": 1600, "unit": "rpm"}
